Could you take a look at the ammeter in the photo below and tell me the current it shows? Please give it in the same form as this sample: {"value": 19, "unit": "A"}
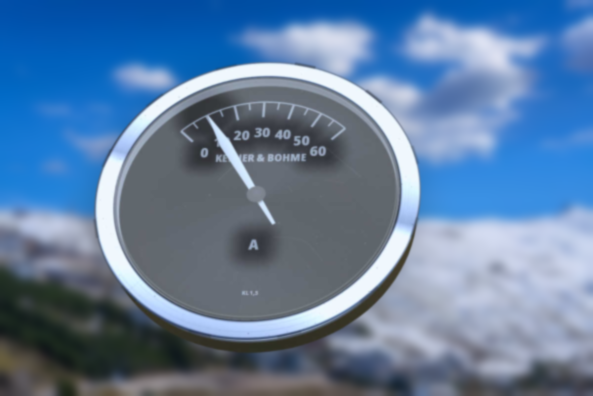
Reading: {"value": 10, "unit": "A"}
